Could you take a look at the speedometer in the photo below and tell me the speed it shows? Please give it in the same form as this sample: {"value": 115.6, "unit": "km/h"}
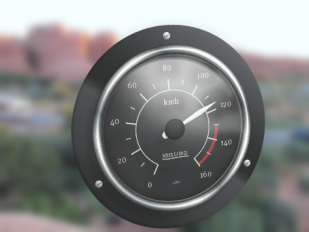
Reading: {"value": 115, "unit": "km/h"}
